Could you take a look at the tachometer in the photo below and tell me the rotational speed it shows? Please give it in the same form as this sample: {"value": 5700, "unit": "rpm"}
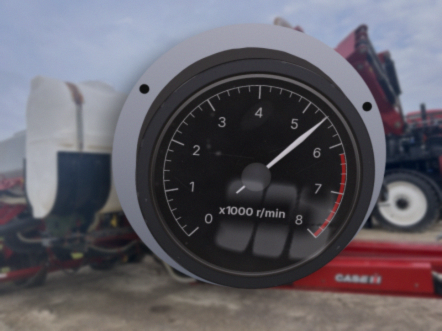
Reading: {"value": 5400, "unit": "rpm"}
